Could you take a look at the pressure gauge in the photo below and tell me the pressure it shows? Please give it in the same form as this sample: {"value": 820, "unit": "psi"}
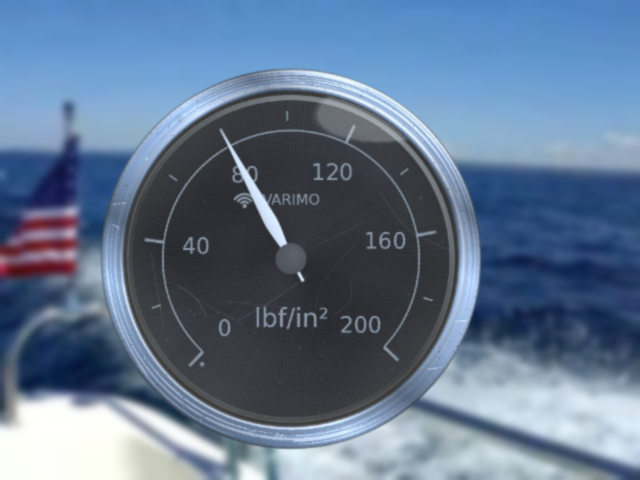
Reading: {"value": 80, "unit": "psi"}
